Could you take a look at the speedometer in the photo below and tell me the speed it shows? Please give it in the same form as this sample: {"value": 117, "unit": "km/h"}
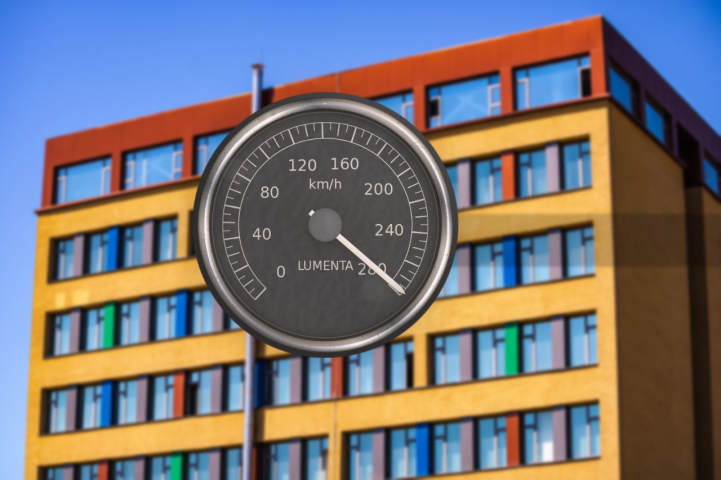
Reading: {"value": 277.5, "unit": "km/h"}
